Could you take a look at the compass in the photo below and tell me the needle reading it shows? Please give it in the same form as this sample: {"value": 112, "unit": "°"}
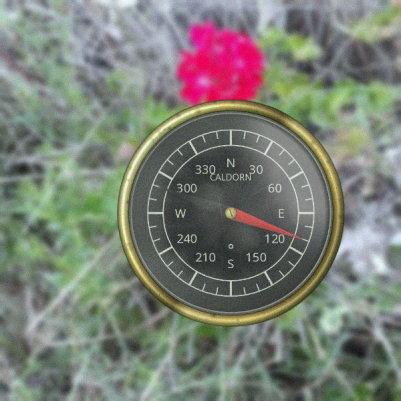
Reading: {"value": 110, "unit": "°"}
